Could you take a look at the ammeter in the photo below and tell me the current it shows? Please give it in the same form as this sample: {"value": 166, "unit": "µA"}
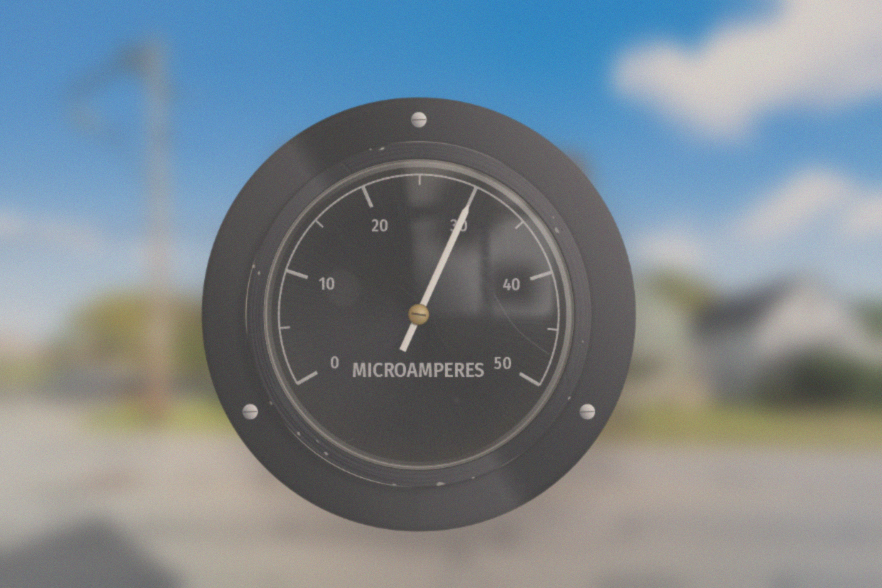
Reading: {"value": 30, "unit": "µA"}
